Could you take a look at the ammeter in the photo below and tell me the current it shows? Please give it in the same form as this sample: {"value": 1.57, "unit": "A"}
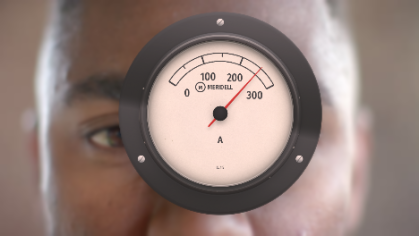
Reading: {"value": 250, "unit": "A"}
